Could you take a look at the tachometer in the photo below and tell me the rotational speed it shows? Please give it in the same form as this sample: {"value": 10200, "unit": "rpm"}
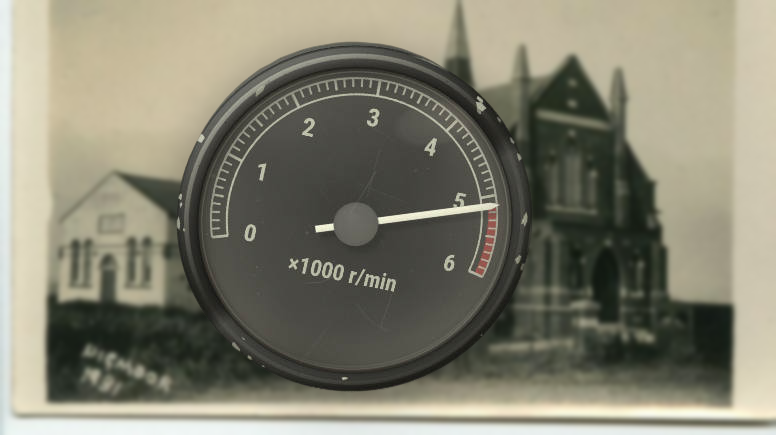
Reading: {"value": 5100, "unit": "rpm"}
